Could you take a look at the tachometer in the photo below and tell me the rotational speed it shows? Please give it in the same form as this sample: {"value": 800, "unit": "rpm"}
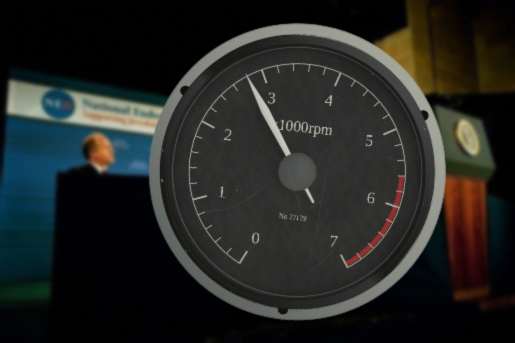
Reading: {"value": 2800, "unit": "rpm"}
